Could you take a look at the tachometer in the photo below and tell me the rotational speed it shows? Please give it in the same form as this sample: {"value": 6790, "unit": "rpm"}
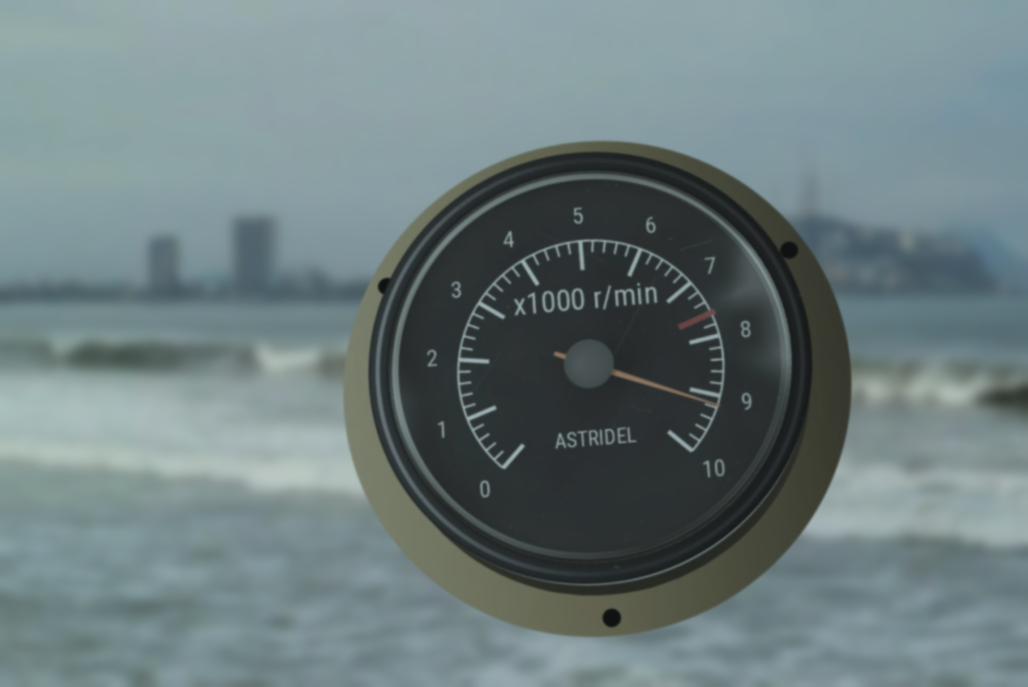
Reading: {"value": 9200, "unit": "rpm"}
